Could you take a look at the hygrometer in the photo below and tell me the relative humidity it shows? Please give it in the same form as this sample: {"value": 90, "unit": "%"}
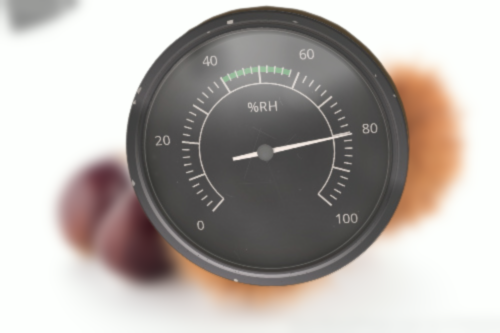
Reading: {"value": 80, "unit": "%"}
